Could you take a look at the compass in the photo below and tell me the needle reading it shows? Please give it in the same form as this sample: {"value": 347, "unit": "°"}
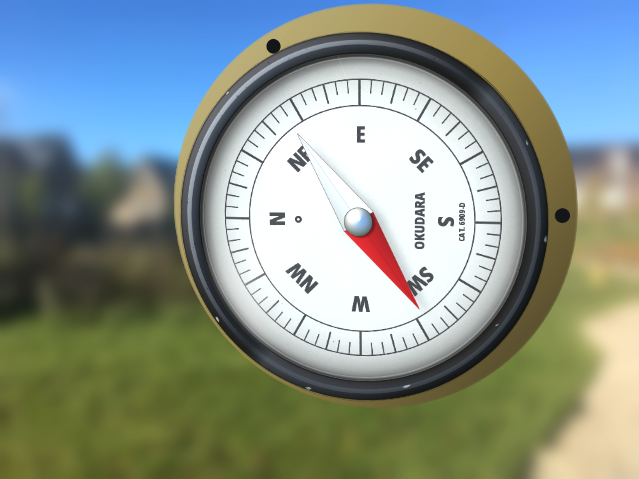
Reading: {"value": 235, "unit": "°"}
